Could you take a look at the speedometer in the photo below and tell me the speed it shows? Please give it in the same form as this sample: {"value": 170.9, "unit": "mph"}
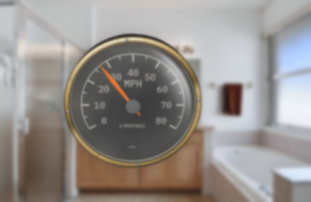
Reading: {"value": 27.5, "unit": "mph"}
